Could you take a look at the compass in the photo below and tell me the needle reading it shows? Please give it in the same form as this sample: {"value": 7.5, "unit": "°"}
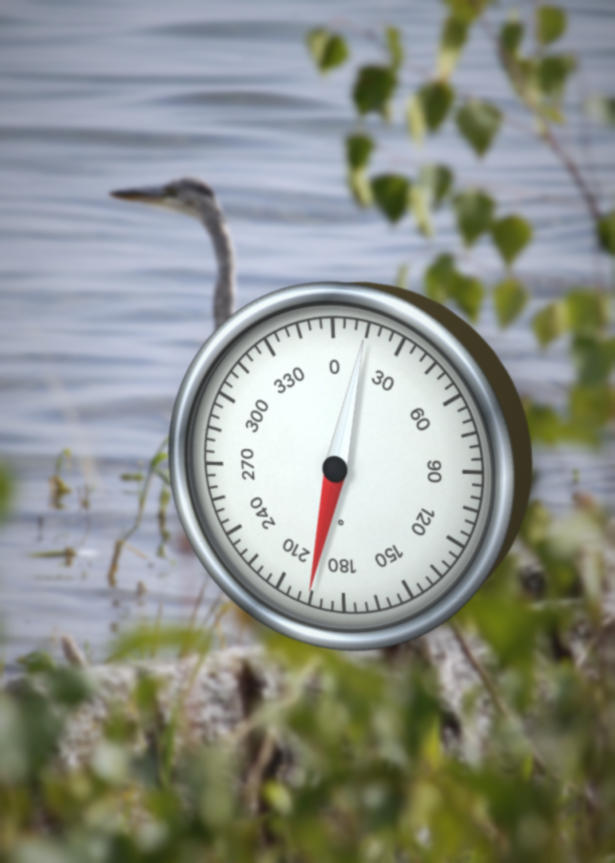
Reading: {"value": 195, "unit": "°"}
